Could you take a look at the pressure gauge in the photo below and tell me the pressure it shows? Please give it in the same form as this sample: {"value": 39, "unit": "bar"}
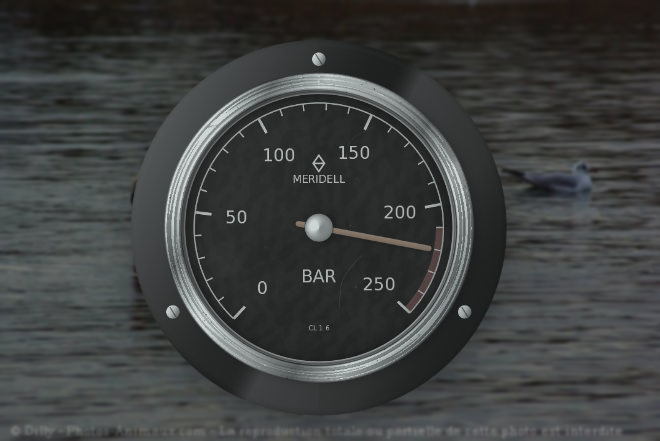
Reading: {"value": 220, "unit": "bar"}
